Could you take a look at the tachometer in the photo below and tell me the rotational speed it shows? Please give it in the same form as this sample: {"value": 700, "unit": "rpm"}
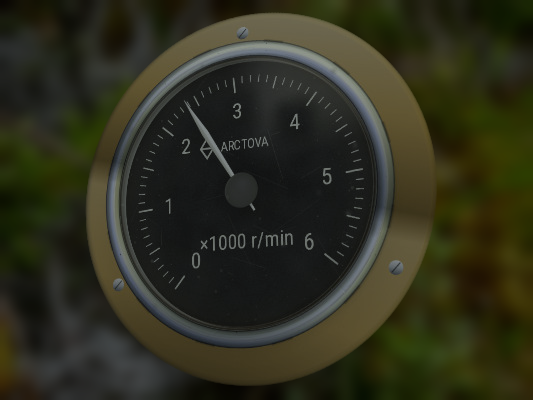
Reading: {"value": 2400, "unit": "rpm"}
